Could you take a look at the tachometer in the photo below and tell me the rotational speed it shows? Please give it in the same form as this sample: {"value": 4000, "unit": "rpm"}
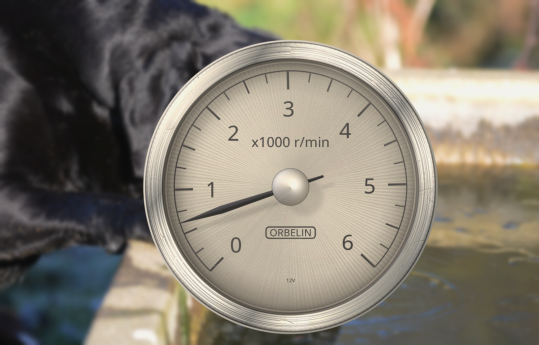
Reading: {"value": 625, "unit": "rpm"}
